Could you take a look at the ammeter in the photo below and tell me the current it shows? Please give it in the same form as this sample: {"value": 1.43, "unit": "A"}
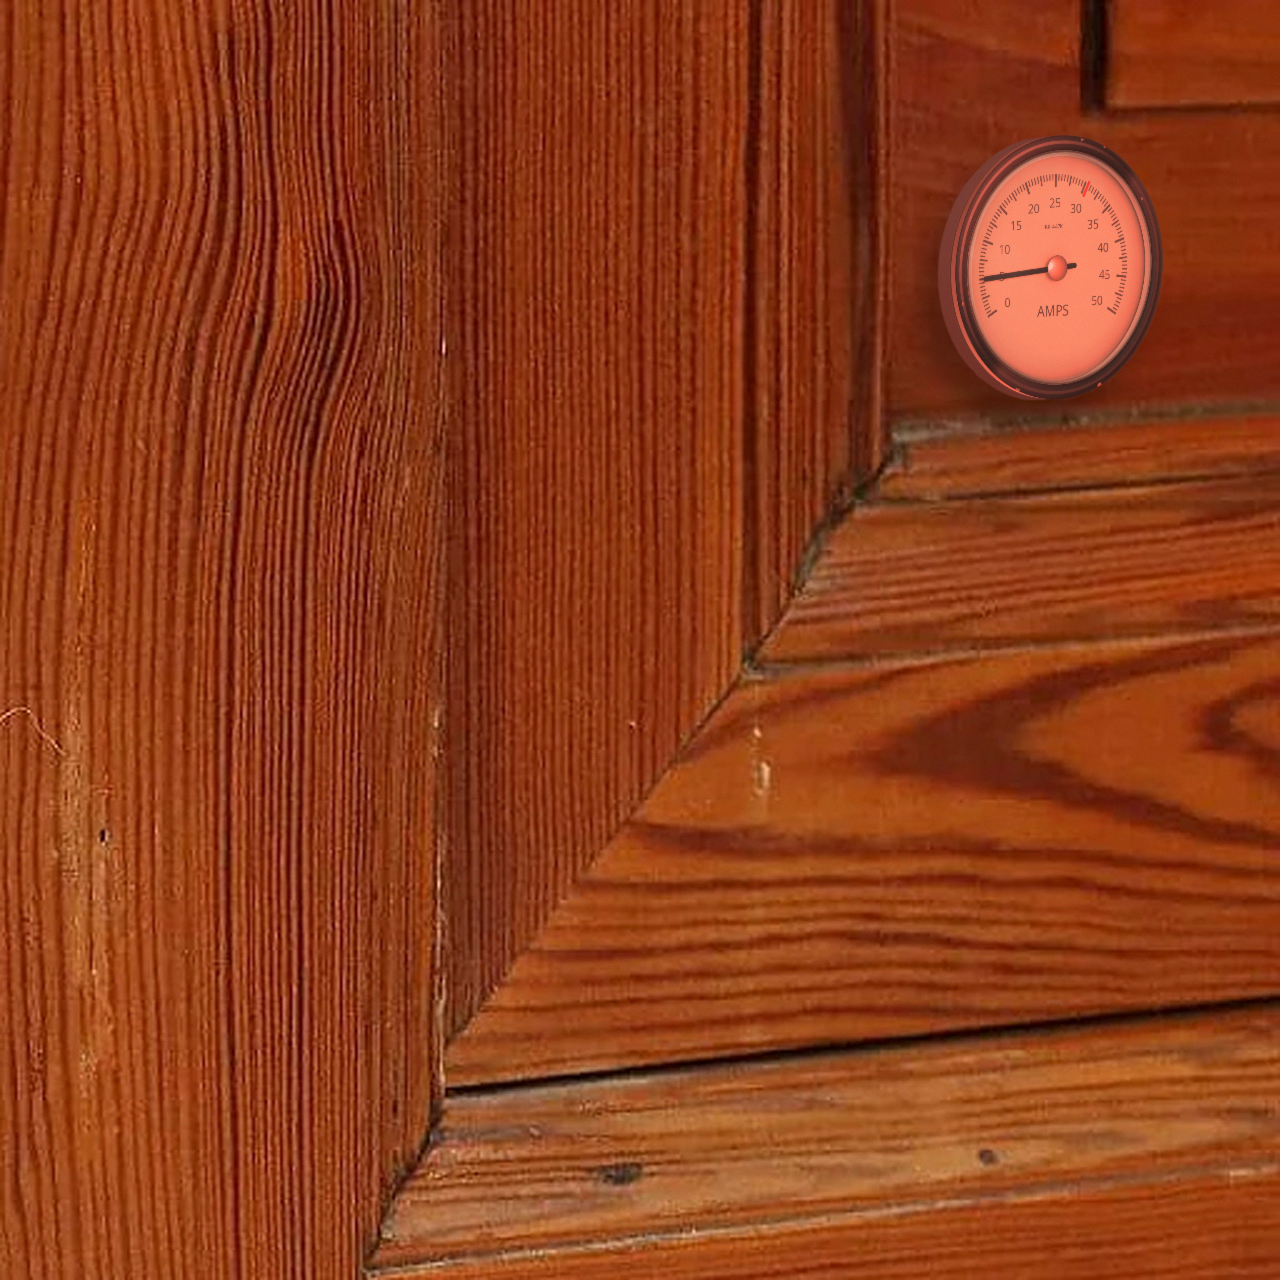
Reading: {"value": 5, "unit": "A"}
